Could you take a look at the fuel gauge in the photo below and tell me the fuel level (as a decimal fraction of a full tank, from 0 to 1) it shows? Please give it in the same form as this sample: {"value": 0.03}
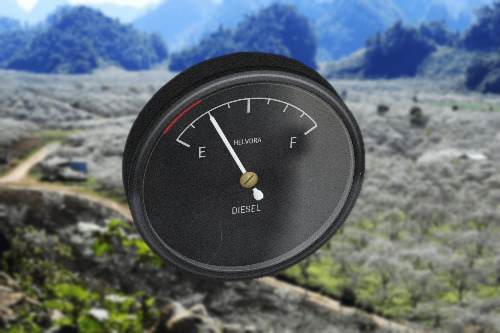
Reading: {"value": 0.25}
